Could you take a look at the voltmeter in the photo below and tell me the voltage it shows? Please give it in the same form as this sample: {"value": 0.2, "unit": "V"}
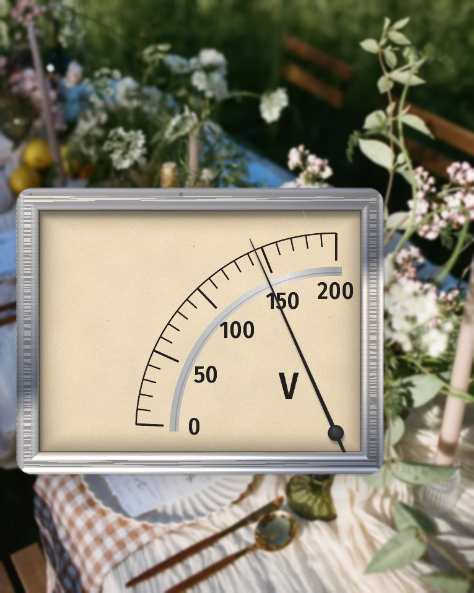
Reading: {"value": 145, "unit": "V"}
